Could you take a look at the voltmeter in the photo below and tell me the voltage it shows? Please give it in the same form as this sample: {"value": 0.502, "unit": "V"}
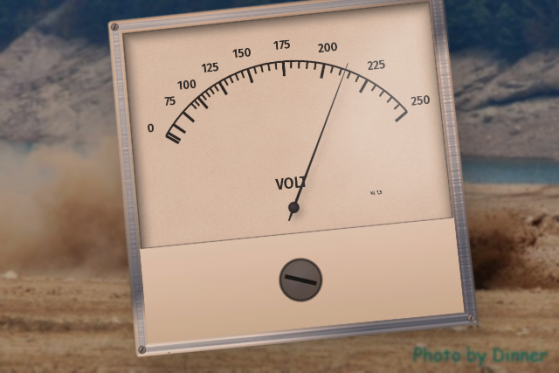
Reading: {"value": 212.5, "unit": "V"}
